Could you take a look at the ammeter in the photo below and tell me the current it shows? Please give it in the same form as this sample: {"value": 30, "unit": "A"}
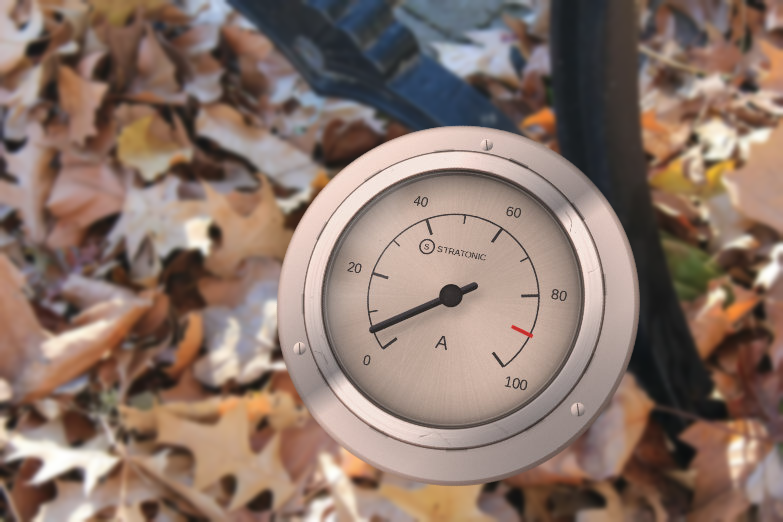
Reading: {"value": 5, "unit": "A"}
